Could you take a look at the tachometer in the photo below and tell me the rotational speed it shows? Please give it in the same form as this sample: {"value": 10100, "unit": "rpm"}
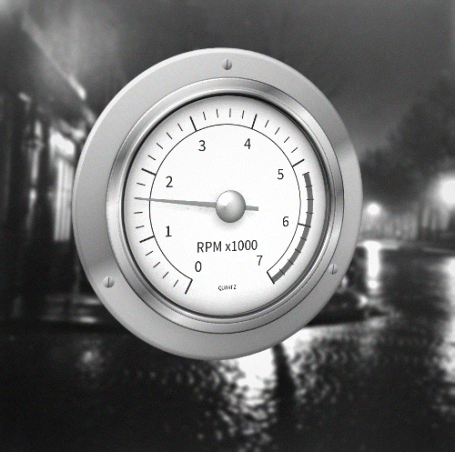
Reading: {"value": 1600, "unit": "rpm"}
